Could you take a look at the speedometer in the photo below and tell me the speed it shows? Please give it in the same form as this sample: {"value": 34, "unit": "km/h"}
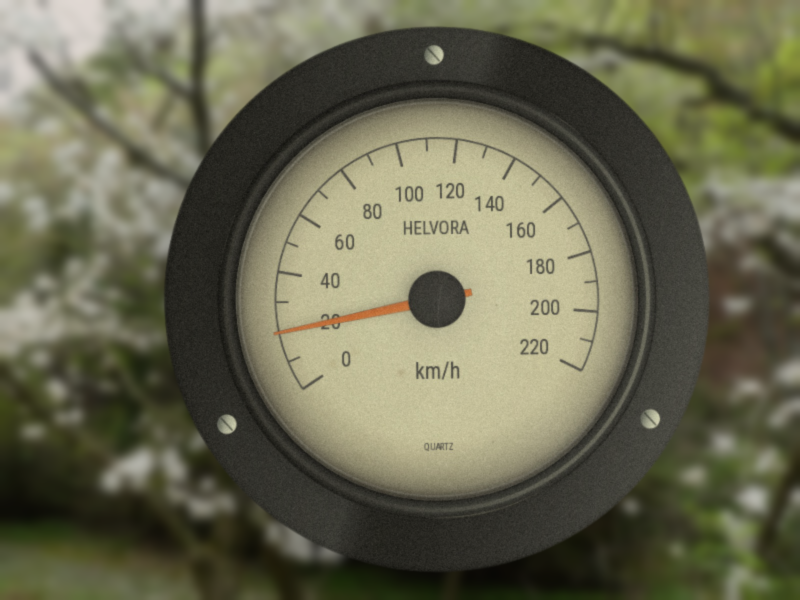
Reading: {"value": 20, "unit": "km/h"}
